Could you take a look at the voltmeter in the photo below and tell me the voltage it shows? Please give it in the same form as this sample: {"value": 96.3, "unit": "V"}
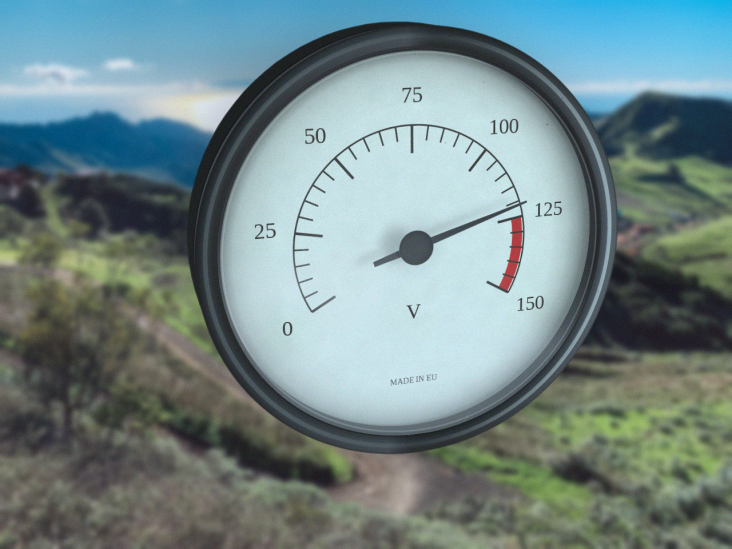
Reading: {"value": 120, "unit": "V"}
